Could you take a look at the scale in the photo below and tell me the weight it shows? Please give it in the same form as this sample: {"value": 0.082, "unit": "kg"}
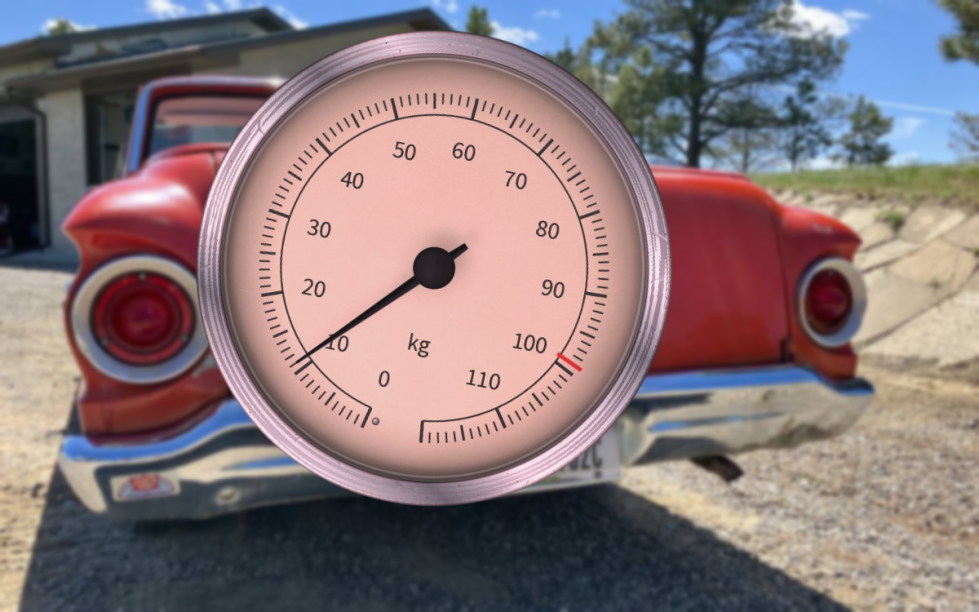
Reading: {"value": 11, "unit": "kg"}
